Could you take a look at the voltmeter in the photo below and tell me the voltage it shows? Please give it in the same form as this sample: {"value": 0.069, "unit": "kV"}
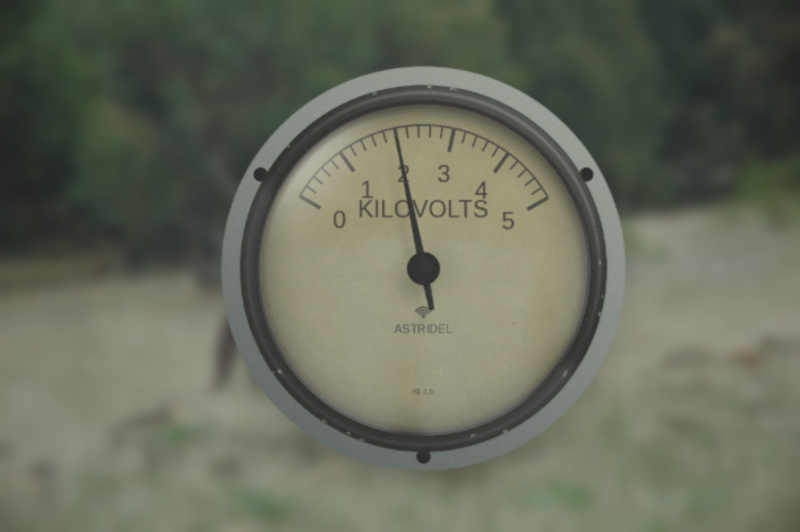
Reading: {"value": 2, "unit": "kV"}
